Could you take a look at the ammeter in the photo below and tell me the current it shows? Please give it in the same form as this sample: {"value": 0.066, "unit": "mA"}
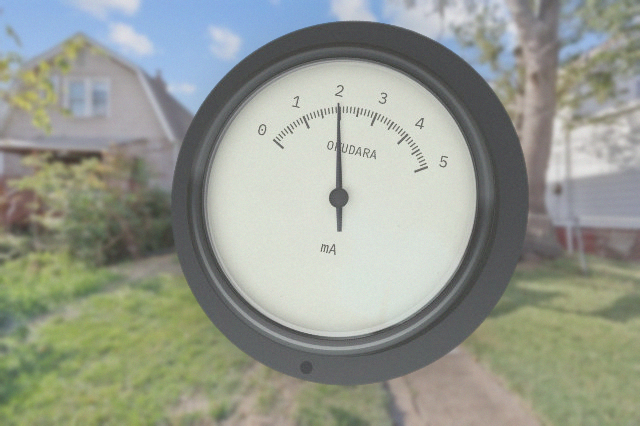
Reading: {"value": 2, "unit": "mA"}
